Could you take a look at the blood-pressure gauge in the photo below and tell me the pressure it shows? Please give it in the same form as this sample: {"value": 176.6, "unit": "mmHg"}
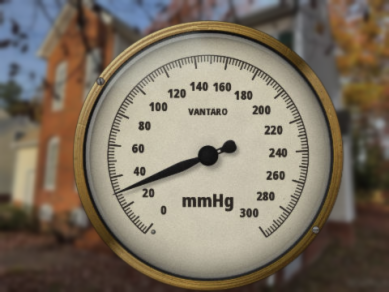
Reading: {"value": 30, "unit": "mmHg"}
